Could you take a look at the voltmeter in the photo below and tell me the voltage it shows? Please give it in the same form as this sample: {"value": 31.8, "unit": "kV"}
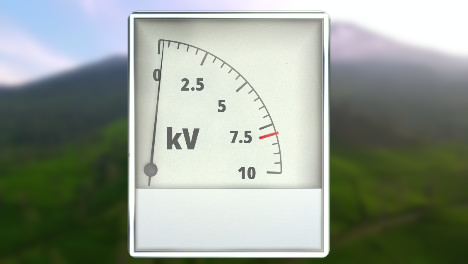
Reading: {"value": 0.25, "unit": "kV"}
